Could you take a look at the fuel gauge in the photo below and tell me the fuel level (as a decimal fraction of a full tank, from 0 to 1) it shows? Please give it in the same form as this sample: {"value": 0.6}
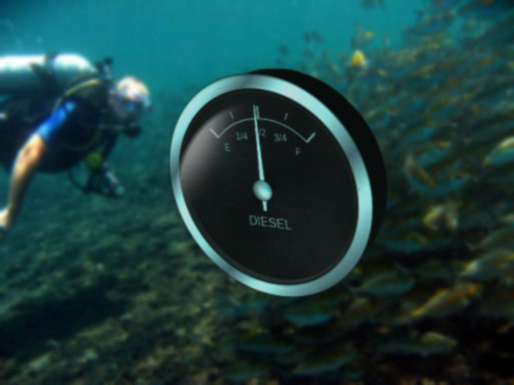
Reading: {"value": 0.5}
